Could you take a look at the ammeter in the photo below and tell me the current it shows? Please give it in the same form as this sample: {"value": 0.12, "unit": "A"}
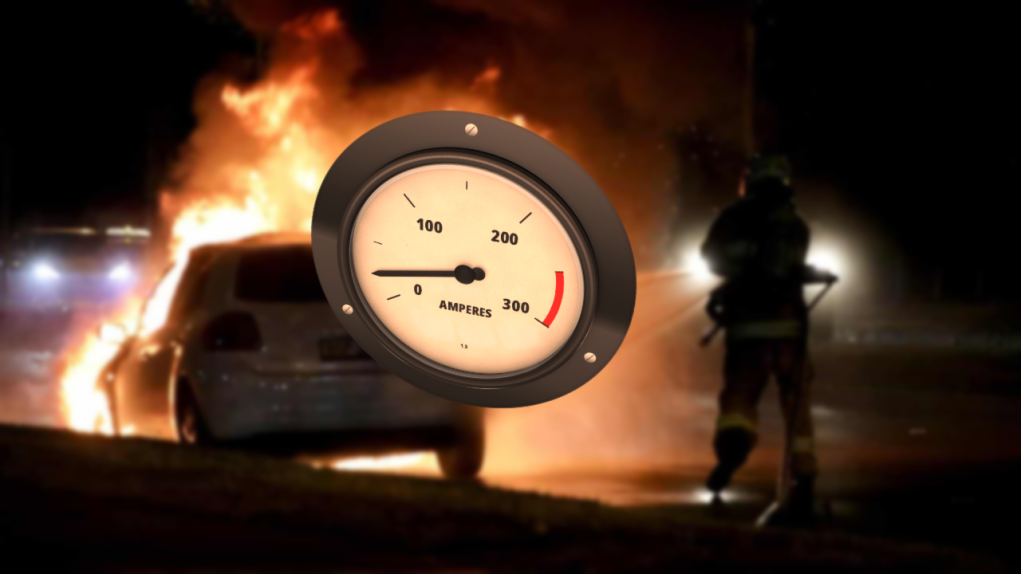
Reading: {"value": 25, "unit": "A"}
